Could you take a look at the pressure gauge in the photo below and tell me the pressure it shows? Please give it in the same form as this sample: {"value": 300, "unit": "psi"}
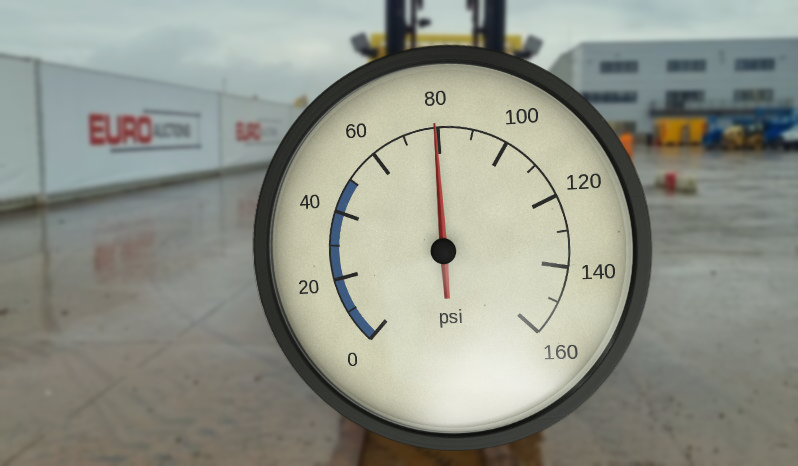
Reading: {"value": 80, "unit": "psi"}
